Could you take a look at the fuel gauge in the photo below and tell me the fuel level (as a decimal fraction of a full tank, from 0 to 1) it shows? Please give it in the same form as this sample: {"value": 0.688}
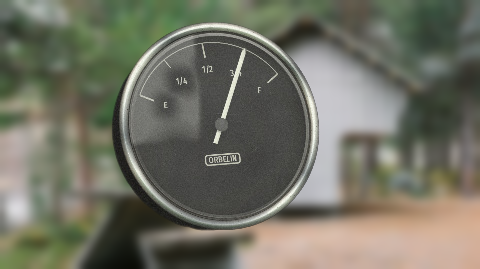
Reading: {"value": 0.75}
